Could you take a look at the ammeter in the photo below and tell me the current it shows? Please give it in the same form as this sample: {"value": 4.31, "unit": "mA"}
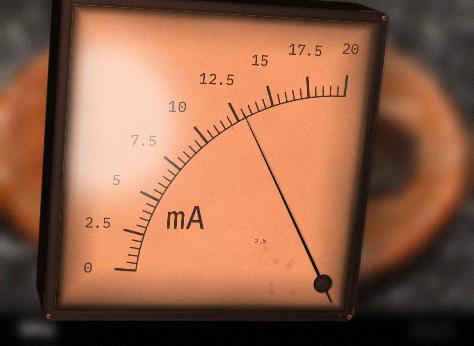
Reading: {"value": 13, "unit": "mA"}
